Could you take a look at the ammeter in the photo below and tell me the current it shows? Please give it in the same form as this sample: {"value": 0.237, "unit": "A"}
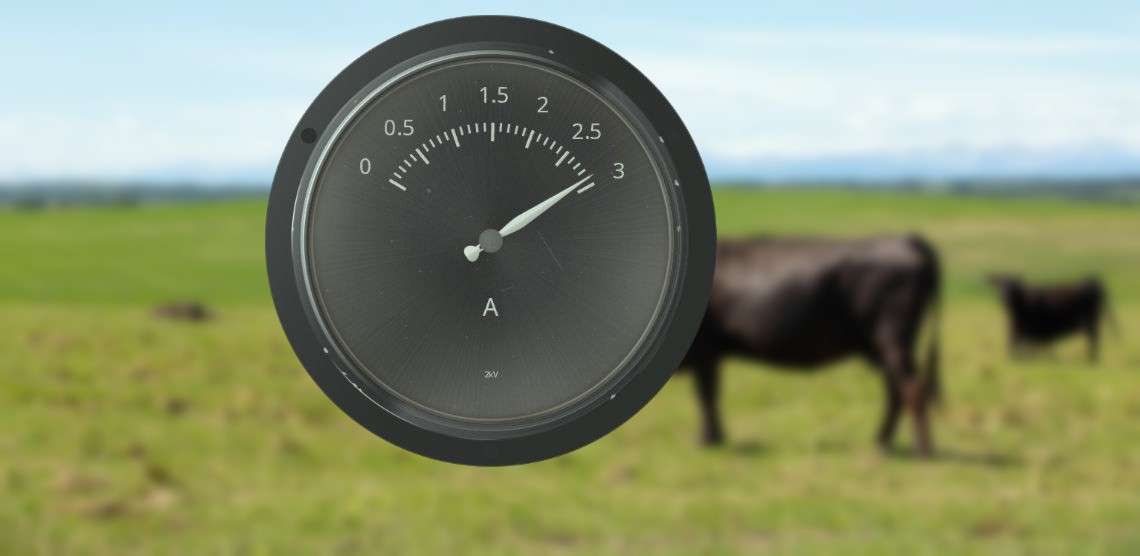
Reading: {"value": 2.9, "unit": "A"}
